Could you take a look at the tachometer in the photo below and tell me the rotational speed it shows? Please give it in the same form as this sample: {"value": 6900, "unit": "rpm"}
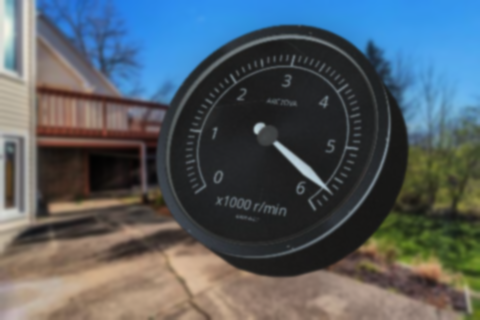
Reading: {"value": 5700, "unit": "rpm"}
